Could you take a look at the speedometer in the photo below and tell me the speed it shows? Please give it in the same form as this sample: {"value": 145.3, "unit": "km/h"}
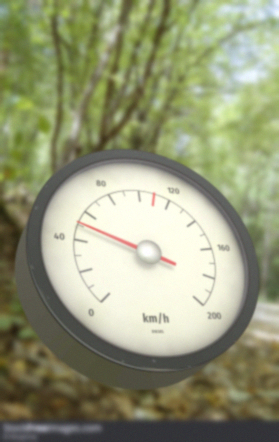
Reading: {"value": 50, "unit": "km/h"}
